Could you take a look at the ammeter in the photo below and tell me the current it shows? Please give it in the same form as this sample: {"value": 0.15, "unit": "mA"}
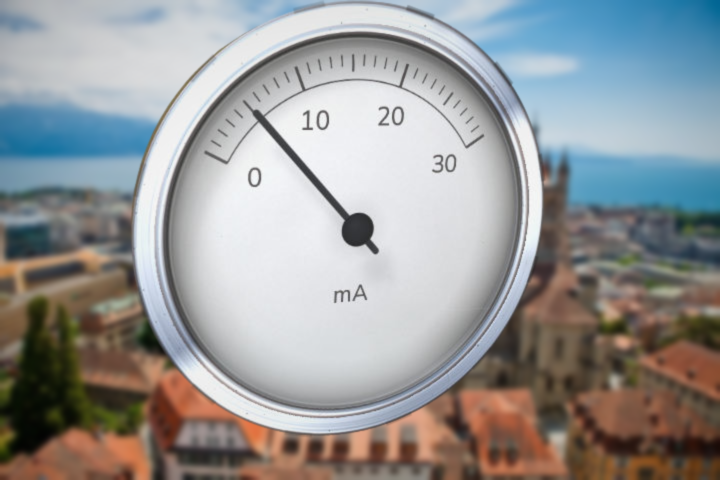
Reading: {"value": 5, "unit": "mA"}
